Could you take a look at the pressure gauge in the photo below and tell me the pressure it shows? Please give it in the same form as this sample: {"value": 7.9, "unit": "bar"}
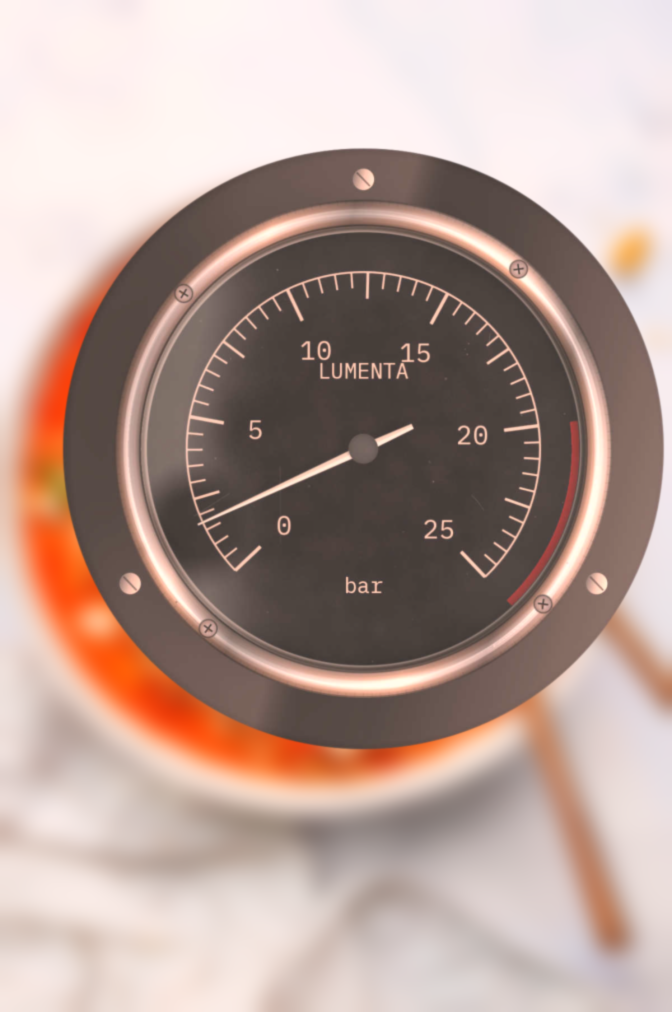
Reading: {"value": 1.75, "unit": "bar"}
